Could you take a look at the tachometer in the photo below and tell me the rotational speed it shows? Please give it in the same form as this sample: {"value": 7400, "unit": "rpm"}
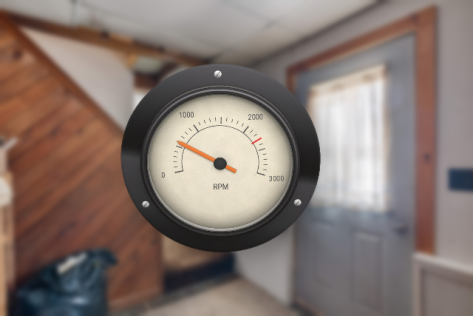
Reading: {"value": 600, "unit": "rpm"}
